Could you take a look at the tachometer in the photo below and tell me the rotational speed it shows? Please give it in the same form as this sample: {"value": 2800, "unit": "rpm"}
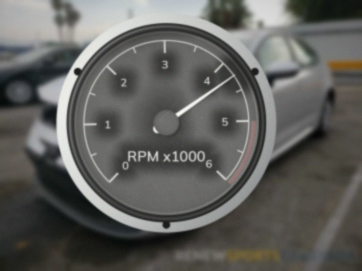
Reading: {"value": 4250, "unit": "rpm"}
